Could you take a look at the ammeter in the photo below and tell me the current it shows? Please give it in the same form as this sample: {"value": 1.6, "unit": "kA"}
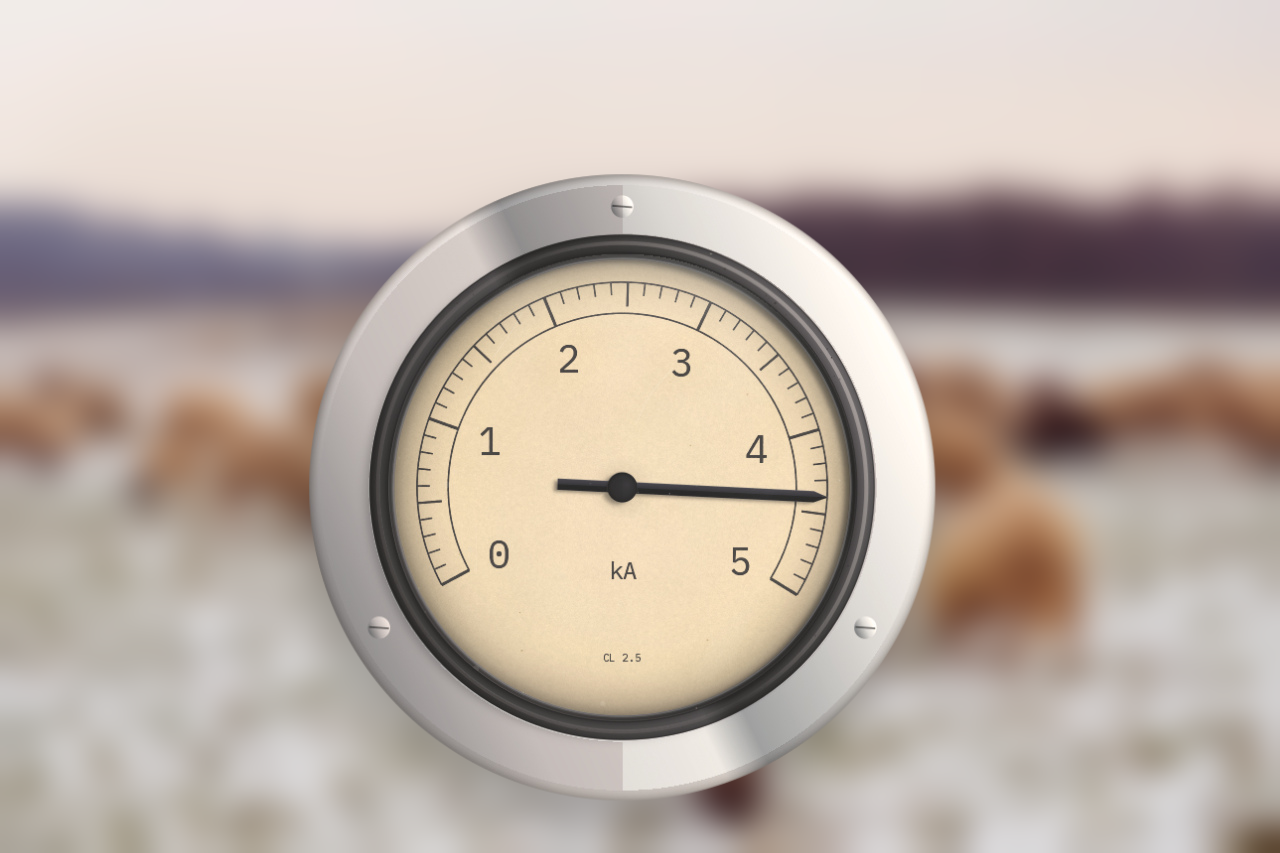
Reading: {"value": 4.4, "unit": "kA"}
